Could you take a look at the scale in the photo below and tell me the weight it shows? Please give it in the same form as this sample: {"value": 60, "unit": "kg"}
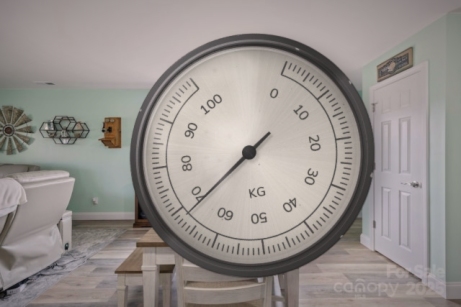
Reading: {"value": 68, "unit": "kg"}
